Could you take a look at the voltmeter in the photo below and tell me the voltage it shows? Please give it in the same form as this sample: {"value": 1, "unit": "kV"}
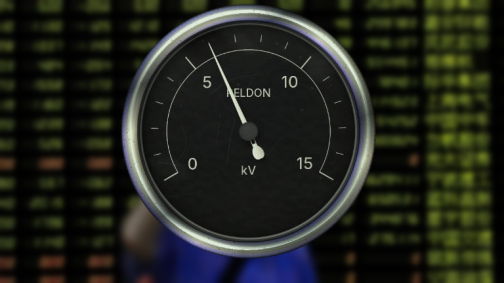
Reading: {"value": 6, "unit": "kV"}
